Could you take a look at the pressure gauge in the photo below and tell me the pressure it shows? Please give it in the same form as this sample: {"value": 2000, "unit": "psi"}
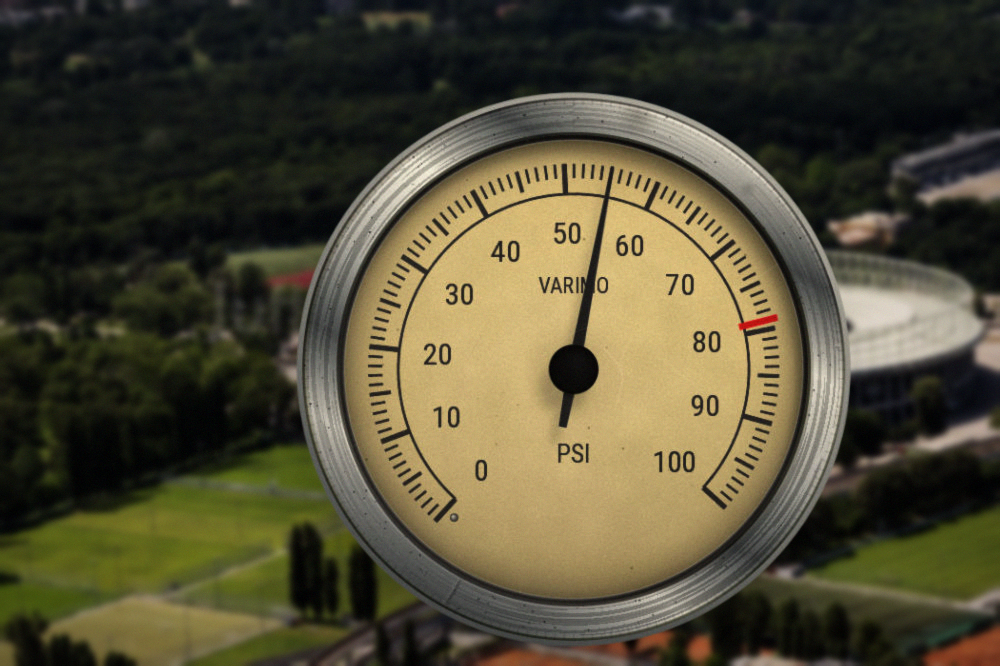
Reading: {"value": 55, "unit": "psi"}
